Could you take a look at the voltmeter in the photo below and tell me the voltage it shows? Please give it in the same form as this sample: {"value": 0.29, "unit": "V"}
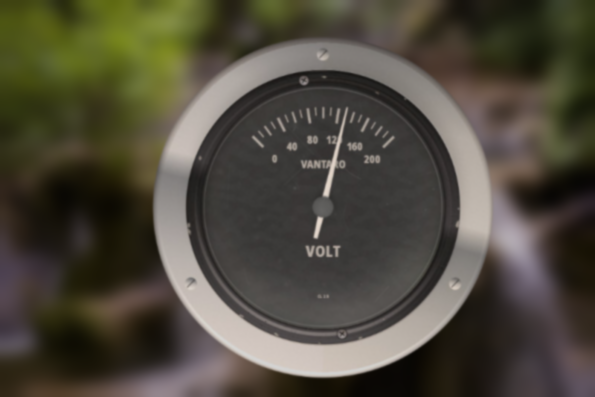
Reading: {"value": 130, "unit": "V"}
